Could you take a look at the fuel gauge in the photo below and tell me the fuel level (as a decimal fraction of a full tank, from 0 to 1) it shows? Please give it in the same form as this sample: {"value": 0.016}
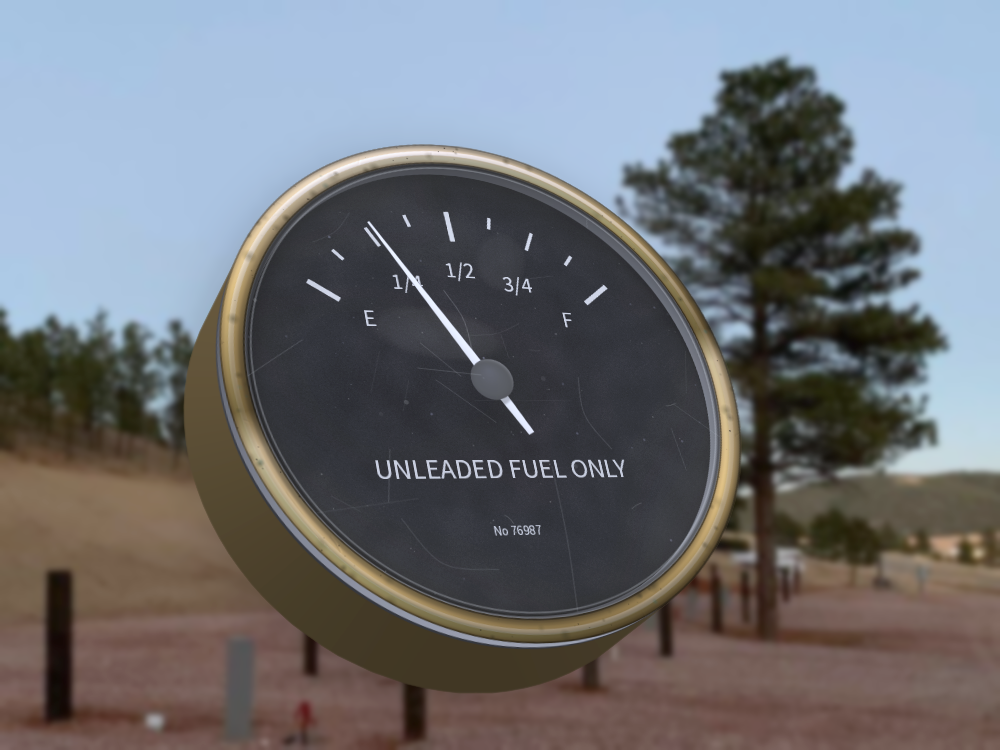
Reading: {"value": 0.25}
